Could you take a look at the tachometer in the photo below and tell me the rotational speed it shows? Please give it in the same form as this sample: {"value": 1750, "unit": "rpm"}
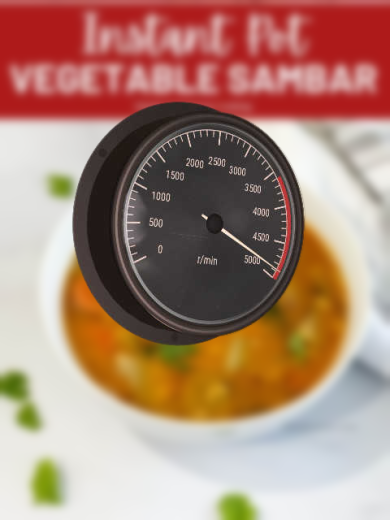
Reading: {"value": 4900, "unit": "rpm"}
